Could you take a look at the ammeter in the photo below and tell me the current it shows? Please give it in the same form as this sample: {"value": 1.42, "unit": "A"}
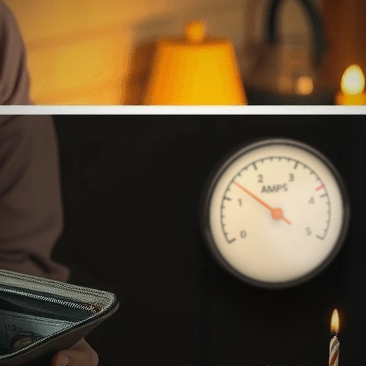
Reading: {"value": 1.4, "unit": "A"}
